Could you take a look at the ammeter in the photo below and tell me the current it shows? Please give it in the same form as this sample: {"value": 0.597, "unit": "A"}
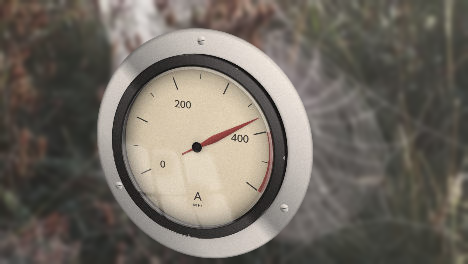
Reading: {"value": 375, "unit": "A"}
